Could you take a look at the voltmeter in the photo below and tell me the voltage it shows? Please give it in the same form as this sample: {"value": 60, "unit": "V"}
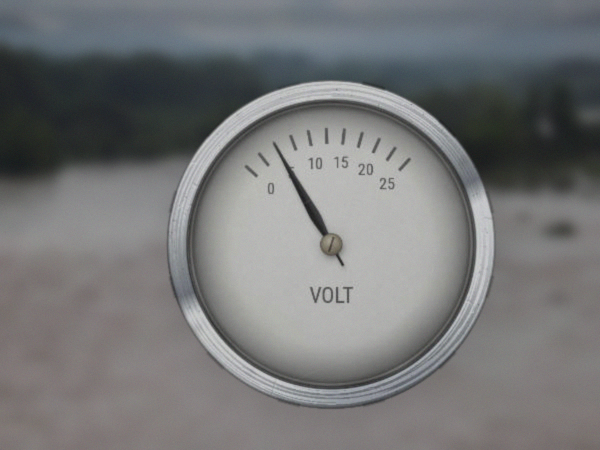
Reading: {"value": 5, "unit": "V"}
